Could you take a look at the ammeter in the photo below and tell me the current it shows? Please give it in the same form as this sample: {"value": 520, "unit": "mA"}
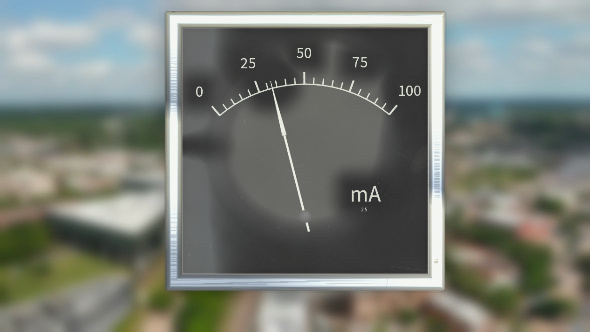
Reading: {"value": 32.5, "unit": "mA"}
